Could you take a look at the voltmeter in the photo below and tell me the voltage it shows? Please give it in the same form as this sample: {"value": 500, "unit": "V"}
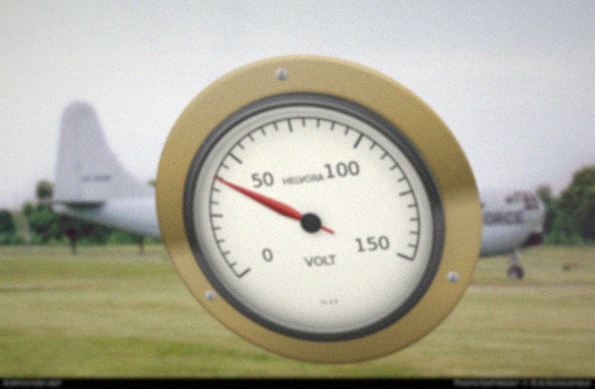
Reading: {"value": 40, "unit": "V"}
